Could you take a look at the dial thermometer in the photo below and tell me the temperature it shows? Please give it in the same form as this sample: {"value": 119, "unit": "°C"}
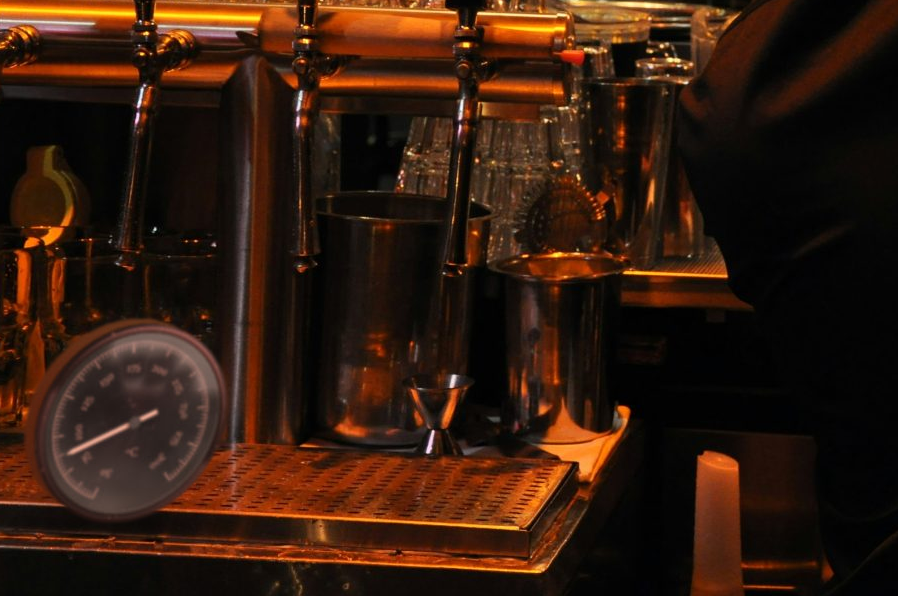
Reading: {"value": 87.5, "unit": "°C"}
